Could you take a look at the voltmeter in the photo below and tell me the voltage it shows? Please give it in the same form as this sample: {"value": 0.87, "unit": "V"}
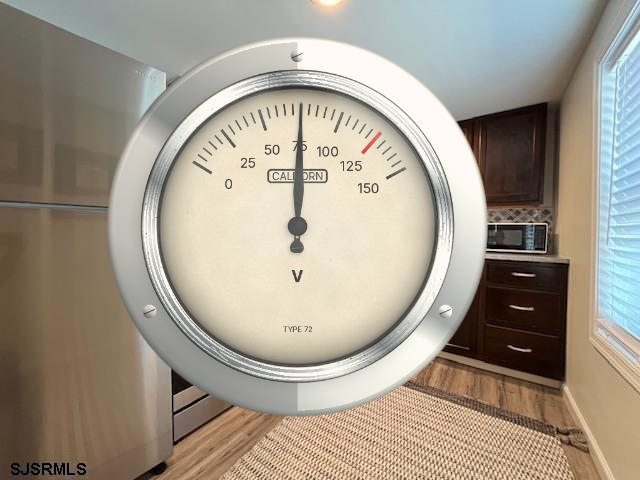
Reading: {"value": 75, "unit": "V"}
